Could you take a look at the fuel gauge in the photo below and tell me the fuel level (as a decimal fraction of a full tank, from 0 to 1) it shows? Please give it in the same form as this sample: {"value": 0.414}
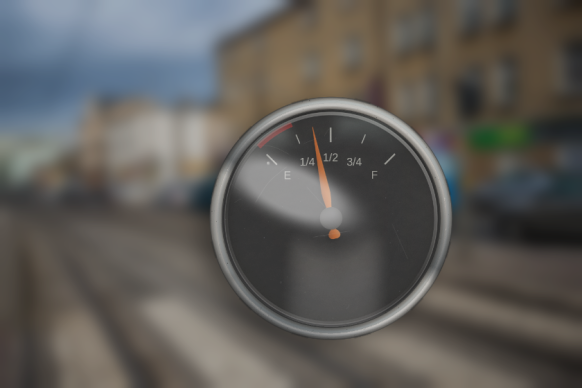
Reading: {"value": 0.375}
